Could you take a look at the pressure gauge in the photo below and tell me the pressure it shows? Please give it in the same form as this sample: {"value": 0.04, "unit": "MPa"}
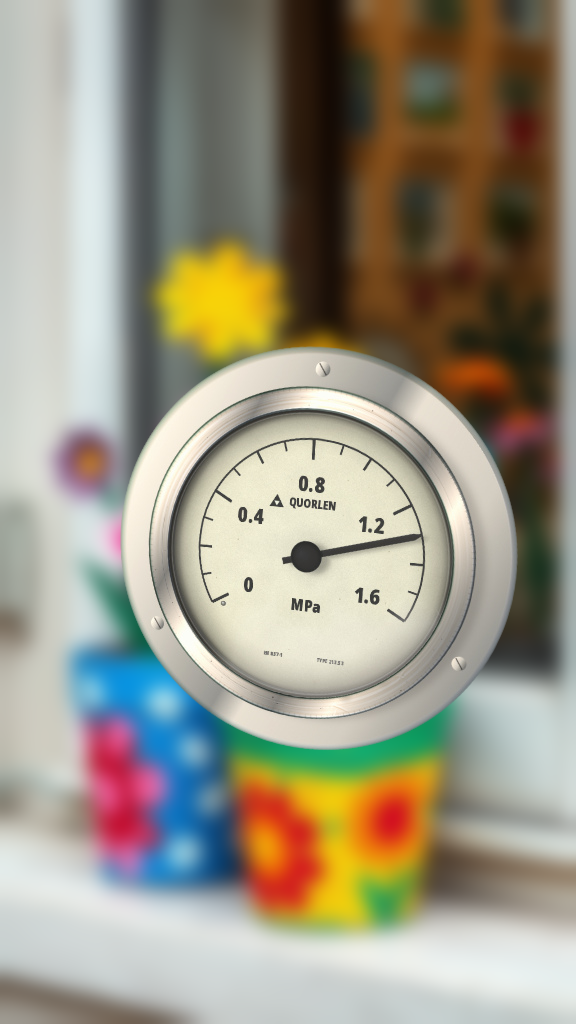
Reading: {"value": 1.3, "unit": "MPa"}
